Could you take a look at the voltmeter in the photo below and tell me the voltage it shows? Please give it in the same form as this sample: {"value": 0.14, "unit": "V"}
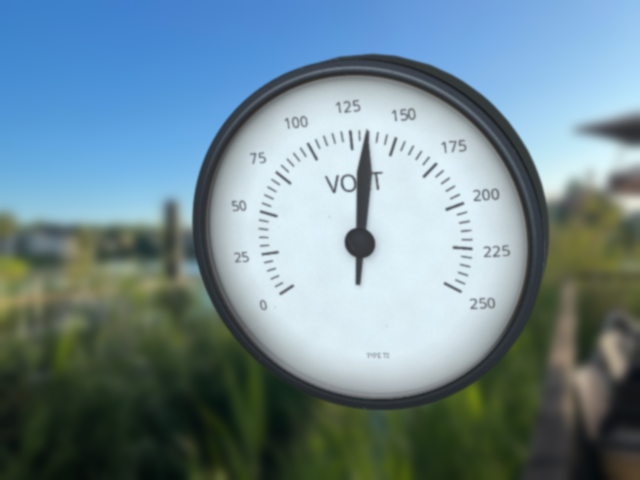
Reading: {"value": 135, "unit": "V"}
